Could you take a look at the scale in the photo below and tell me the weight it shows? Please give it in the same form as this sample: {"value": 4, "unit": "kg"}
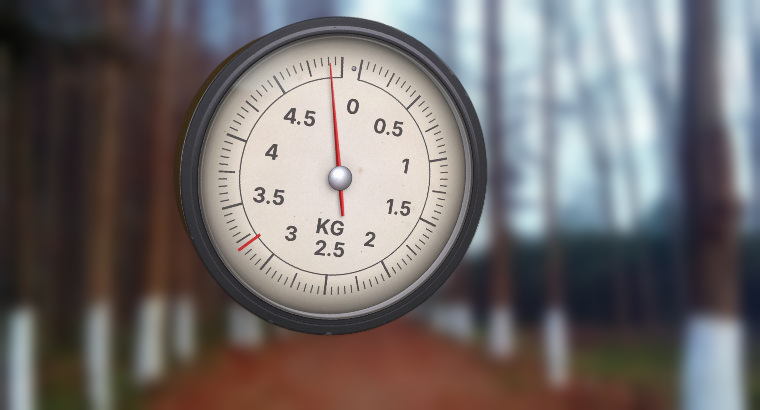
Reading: {"value": 4.9, "unit": "kg"}
